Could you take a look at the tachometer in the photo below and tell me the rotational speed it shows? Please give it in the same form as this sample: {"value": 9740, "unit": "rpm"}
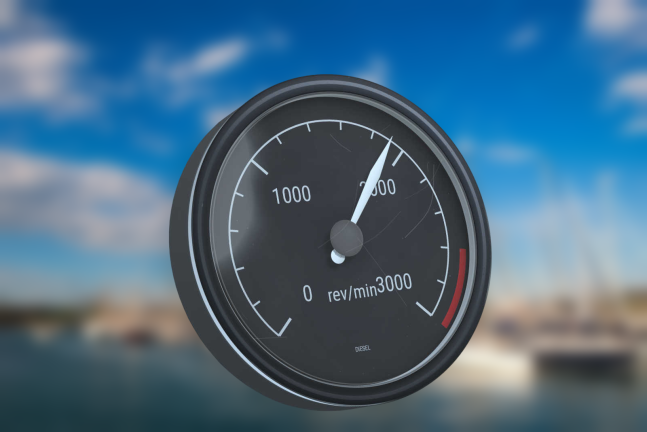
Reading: {"value": 1900, "unit": "rpm"}
